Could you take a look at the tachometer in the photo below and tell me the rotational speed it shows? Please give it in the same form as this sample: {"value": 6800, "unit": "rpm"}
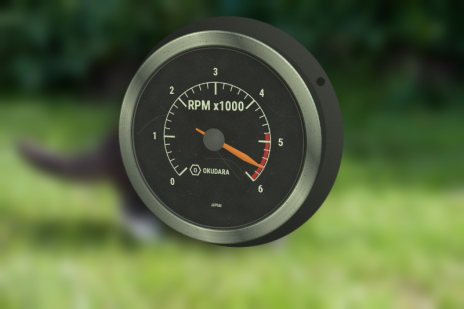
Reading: {"value": 5600, "unit": "rpm"}
